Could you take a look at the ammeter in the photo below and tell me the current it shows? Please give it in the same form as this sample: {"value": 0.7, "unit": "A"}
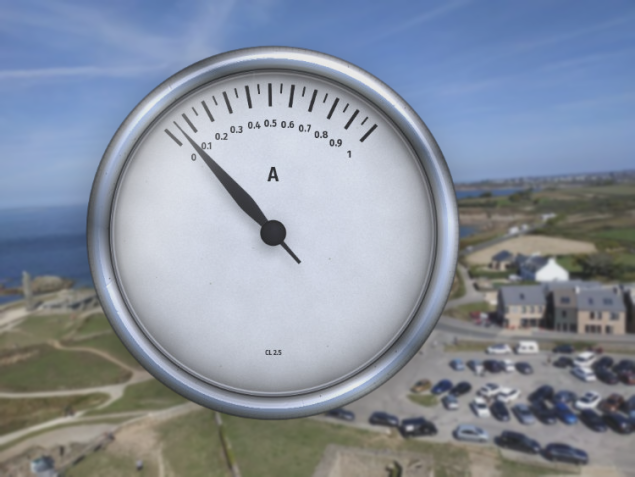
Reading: {"value": 0.05, "unit": "A"}
